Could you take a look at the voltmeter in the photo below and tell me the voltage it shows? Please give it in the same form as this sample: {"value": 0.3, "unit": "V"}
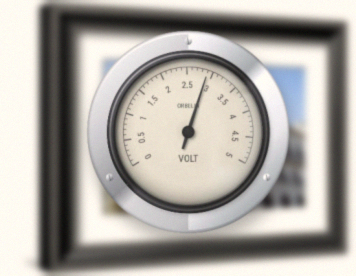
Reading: {"value": 2.9, "unit": "V"}
